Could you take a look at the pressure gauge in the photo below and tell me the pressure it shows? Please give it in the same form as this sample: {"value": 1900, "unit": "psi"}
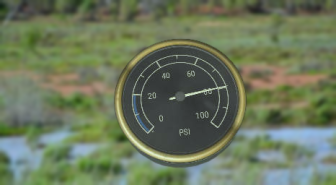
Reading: {"value": 80, "unit": "psi"}
